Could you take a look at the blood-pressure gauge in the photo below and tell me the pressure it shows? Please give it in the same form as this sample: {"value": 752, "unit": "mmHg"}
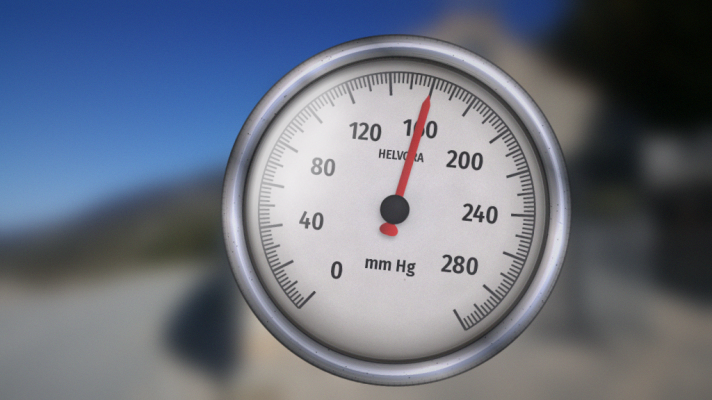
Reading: {"value": 160, "unit": "mmHg"}
